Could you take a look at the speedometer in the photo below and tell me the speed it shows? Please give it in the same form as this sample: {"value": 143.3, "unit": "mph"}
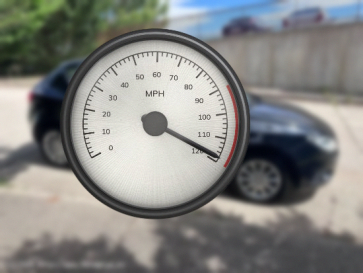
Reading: {"value": 118, "unit": "mph"}
